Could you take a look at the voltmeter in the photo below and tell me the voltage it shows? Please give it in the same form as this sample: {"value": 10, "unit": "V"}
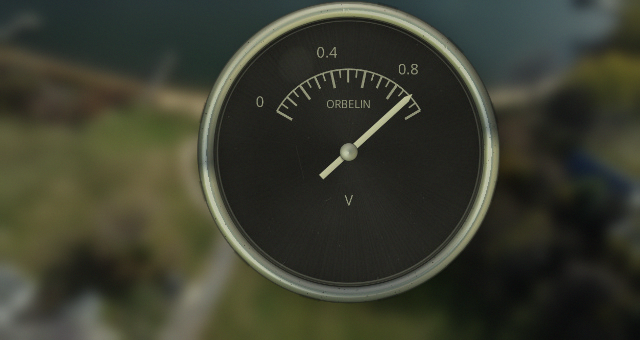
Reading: {"value": 0.9, "unit": "V"}
